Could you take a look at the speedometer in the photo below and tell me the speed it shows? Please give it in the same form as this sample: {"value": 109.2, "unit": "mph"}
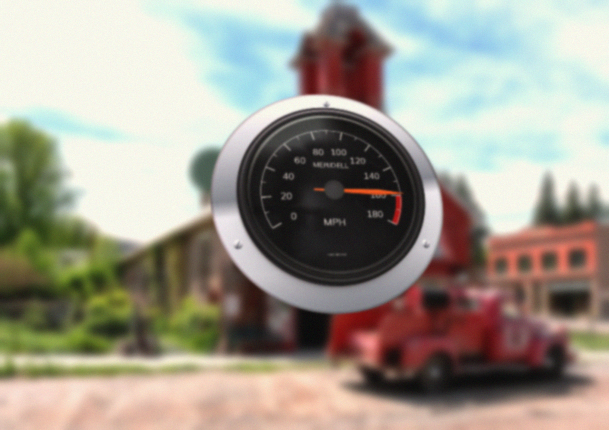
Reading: {"value": 160, "unit": "mph"}
